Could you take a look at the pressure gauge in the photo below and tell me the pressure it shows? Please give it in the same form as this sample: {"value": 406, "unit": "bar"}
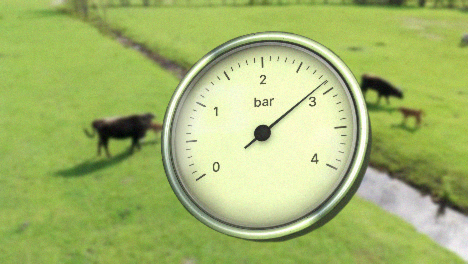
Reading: {"value": 2.9, "unit": "bar"}
